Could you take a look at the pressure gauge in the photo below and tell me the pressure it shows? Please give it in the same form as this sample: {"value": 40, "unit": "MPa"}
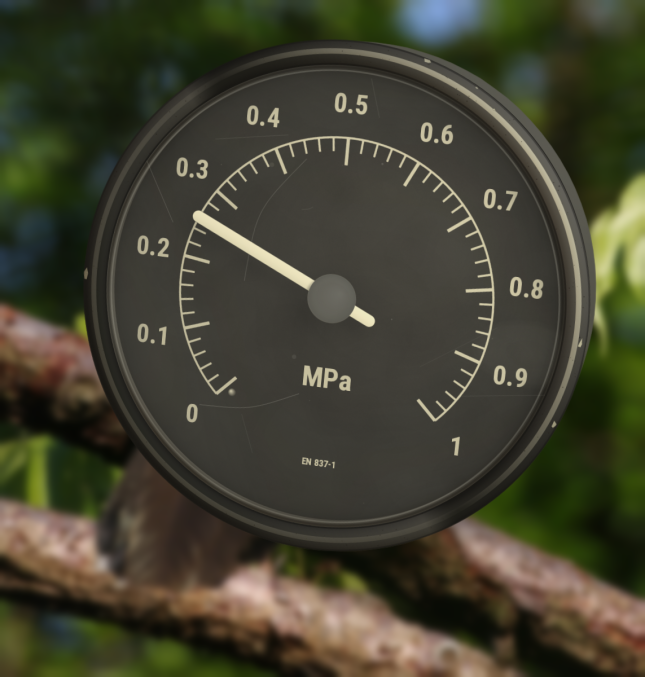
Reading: {"value": 0.26, "unit": "MPa"}
